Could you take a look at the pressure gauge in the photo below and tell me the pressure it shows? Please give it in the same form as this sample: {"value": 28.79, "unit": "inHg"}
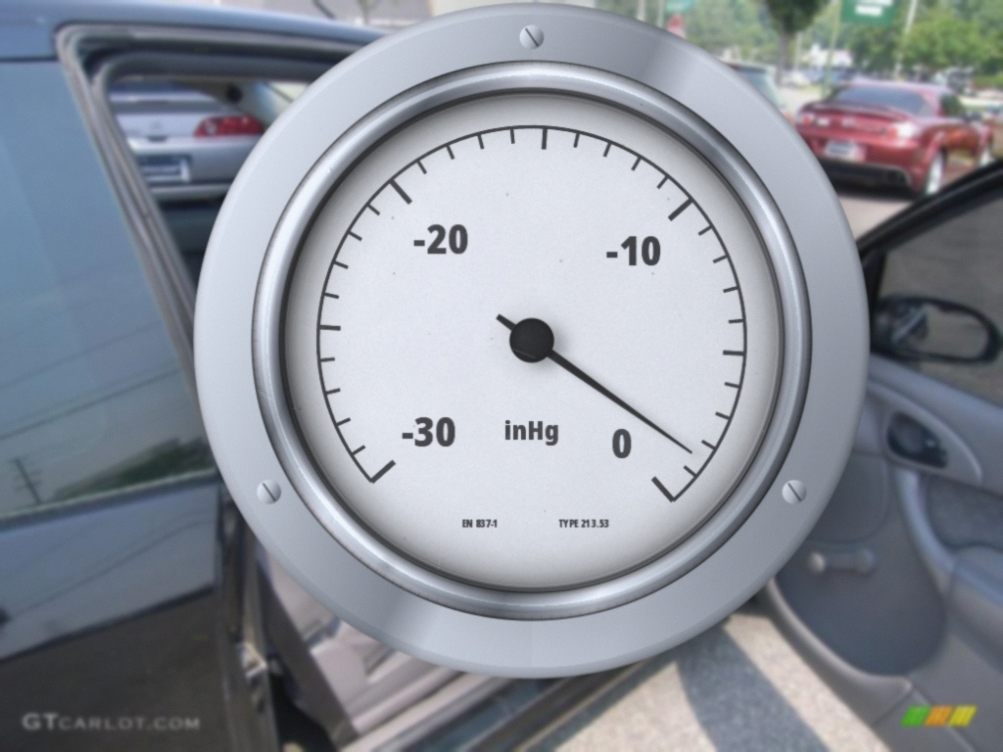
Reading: {"value": -1.5, "unit": "inHg"}
